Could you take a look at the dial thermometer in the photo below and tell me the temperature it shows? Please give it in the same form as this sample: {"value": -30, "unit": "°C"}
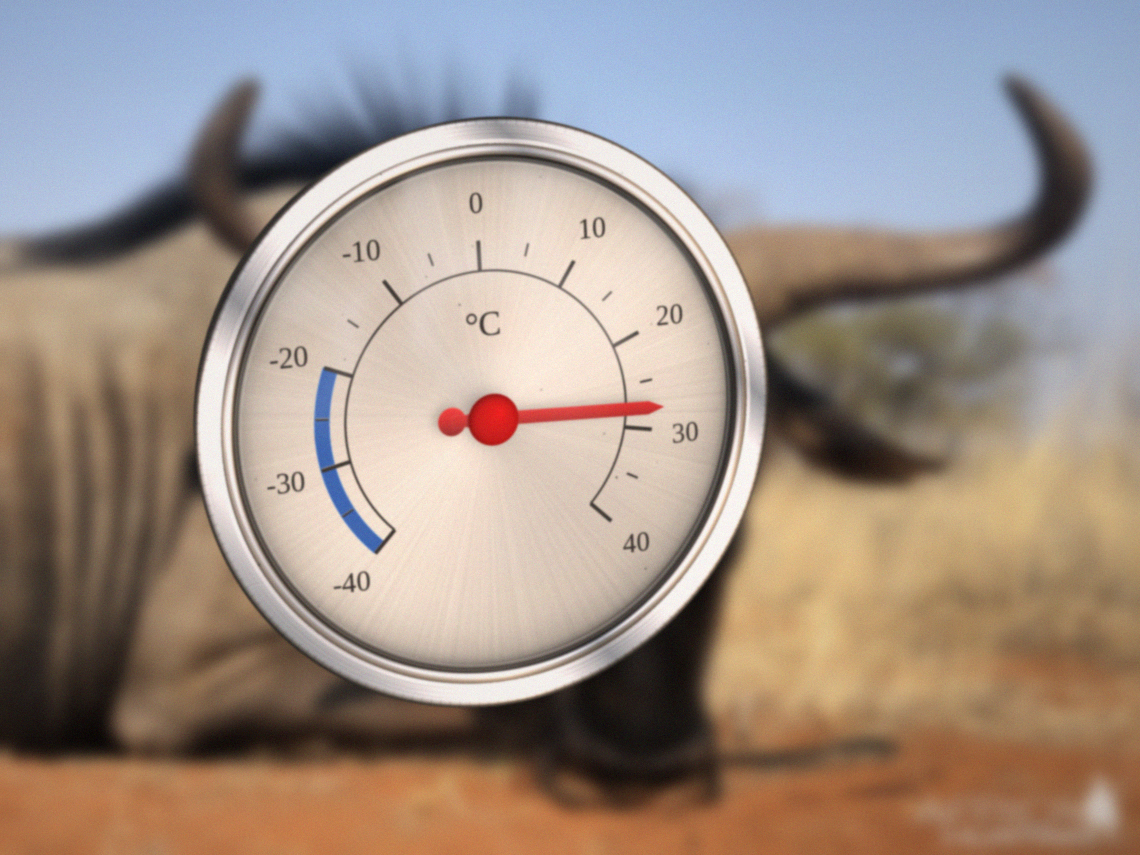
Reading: {"value": 27.5, "unit": "°C"}
